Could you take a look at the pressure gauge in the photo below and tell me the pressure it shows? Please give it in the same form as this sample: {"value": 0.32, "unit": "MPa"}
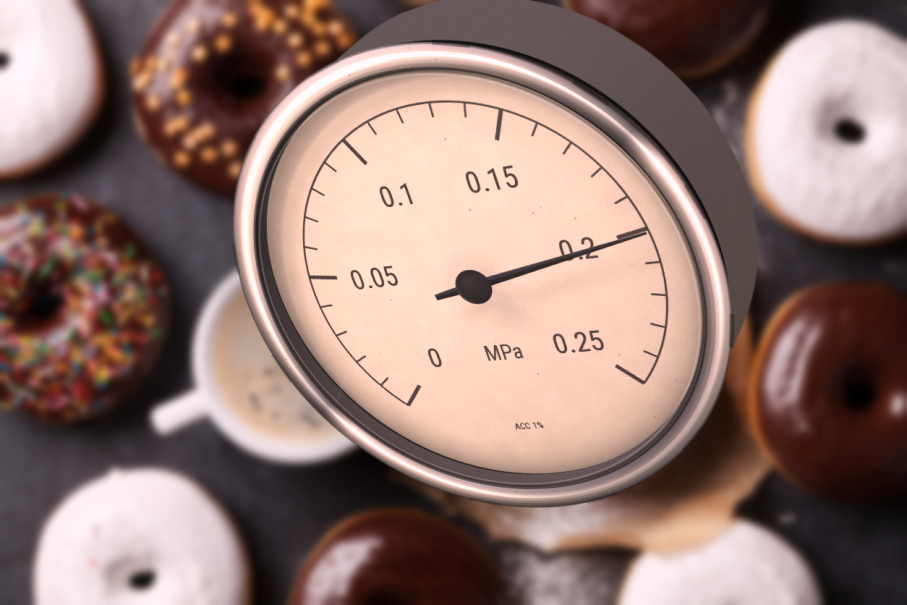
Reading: {"value": 0.2, "unit": "MPa"}
